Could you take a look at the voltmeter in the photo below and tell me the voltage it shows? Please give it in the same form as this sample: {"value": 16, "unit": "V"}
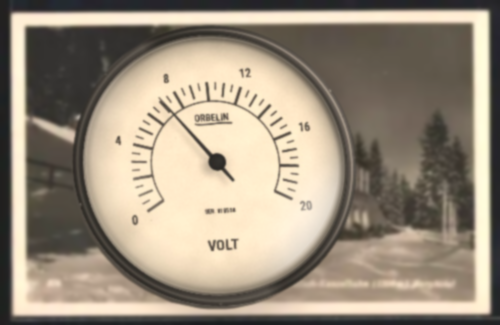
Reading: {"value": 7, "unit": "V"}
